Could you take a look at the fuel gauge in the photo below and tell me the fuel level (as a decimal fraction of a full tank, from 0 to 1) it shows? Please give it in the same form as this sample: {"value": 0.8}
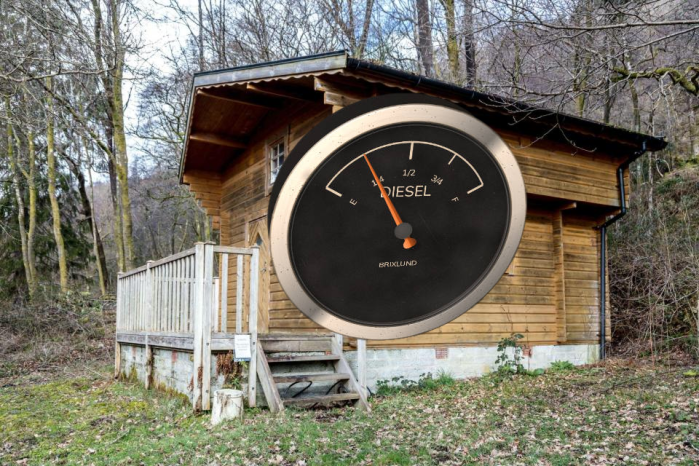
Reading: {"value": 0.25}
